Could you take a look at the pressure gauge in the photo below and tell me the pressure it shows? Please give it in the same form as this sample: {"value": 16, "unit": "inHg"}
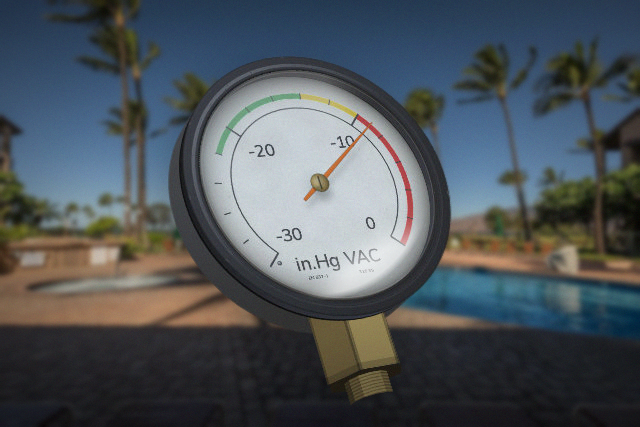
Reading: {"value": -9, "unit": "inHg"}
